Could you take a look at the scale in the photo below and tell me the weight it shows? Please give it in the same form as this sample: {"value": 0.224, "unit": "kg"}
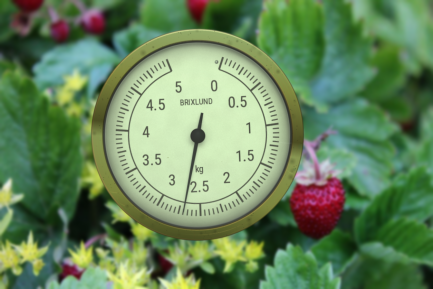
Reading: {"value": 2.7, "unit": "kg"}
